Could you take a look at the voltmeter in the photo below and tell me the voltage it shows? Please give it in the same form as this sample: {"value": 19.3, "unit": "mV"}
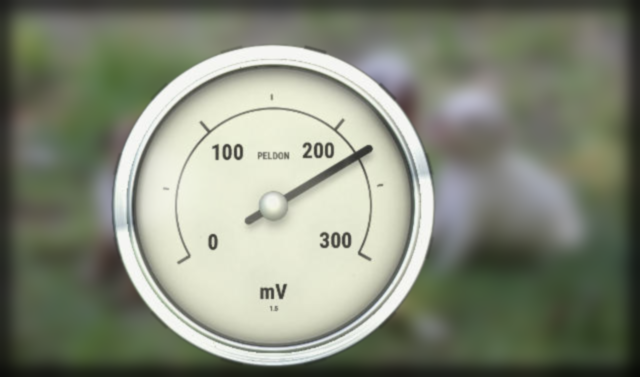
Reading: {"value": 225, "unit": "mV"}
